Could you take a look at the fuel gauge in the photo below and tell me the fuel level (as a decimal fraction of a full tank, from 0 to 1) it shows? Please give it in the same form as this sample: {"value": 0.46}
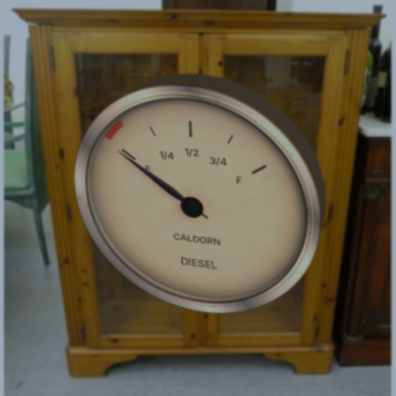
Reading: {"value": 0}
